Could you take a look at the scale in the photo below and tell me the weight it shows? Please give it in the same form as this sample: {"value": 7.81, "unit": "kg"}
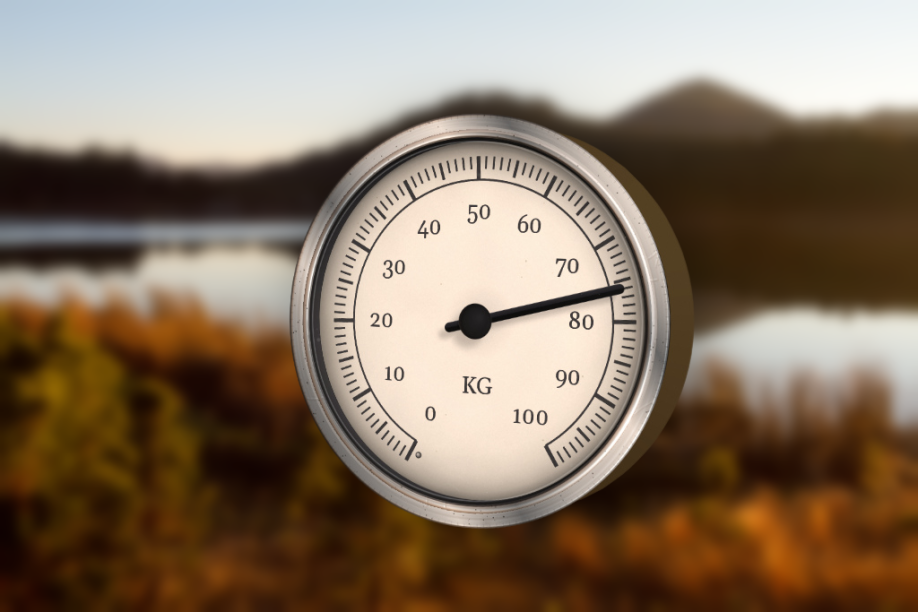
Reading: {"value": 76, "unit": "kg"}
